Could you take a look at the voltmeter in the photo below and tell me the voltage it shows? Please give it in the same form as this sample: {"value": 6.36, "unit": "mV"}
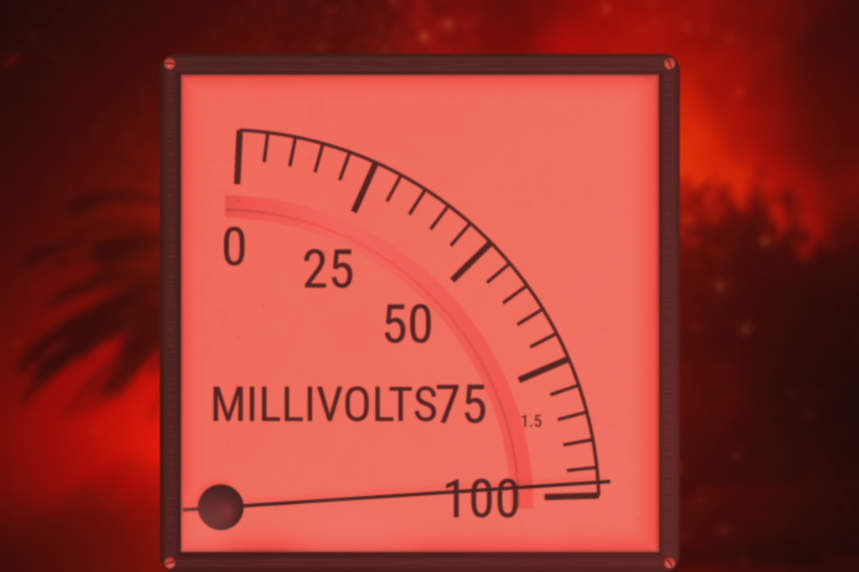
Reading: {"value": 97.5, "unit": "mV"}
